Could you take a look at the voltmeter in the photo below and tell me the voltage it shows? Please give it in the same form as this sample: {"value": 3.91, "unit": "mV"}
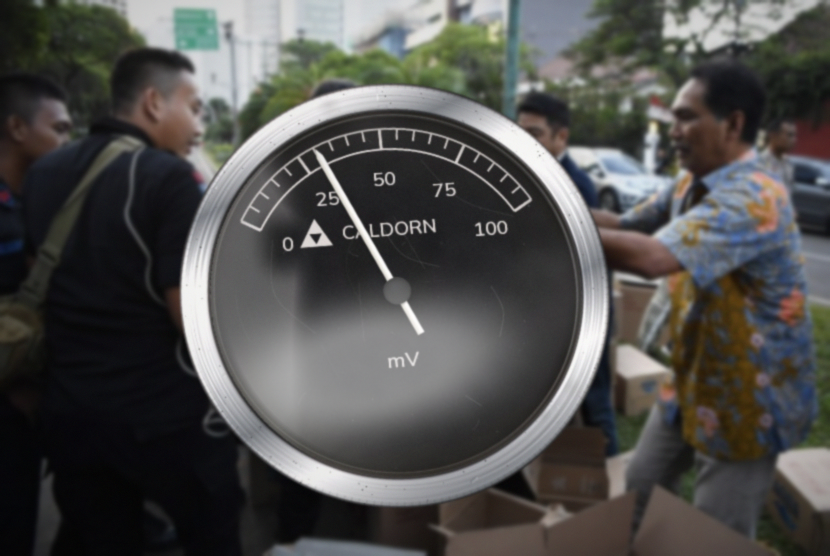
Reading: {"value": 30, "unit": "mV"}
